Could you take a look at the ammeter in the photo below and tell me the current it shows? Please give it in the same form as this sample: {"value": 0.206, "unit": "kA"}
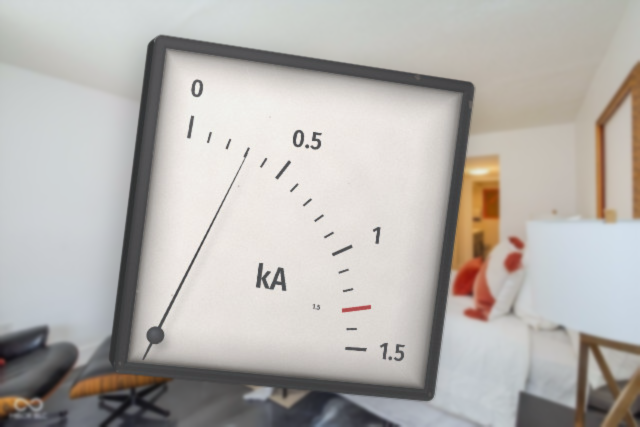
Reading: {"value": 0.3, "unit": "kA"}
